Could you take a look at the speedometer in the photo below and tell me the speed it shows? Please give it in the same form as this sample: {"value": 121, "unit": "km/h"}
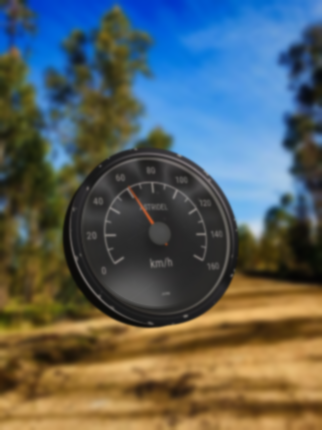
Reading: {"value": 60, "unit": "km/h"}
